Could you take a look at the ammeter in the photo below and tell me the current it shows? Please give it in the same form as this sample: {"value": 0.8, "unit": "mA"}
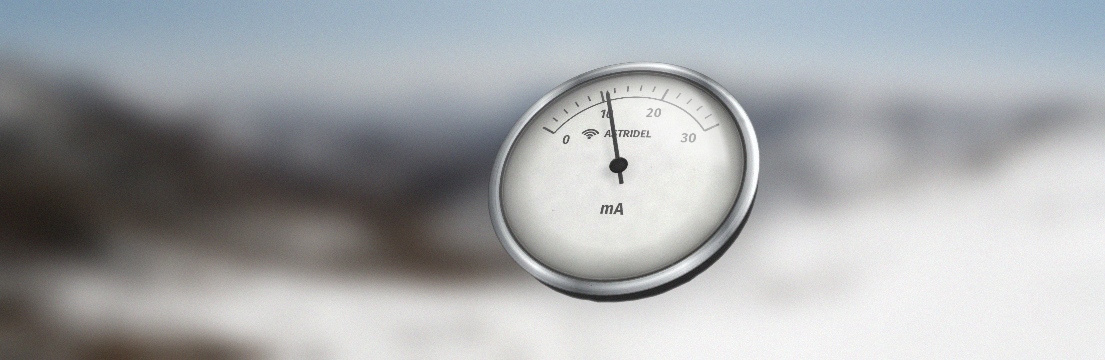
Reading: {"value": 11, "unit": "mA"}
